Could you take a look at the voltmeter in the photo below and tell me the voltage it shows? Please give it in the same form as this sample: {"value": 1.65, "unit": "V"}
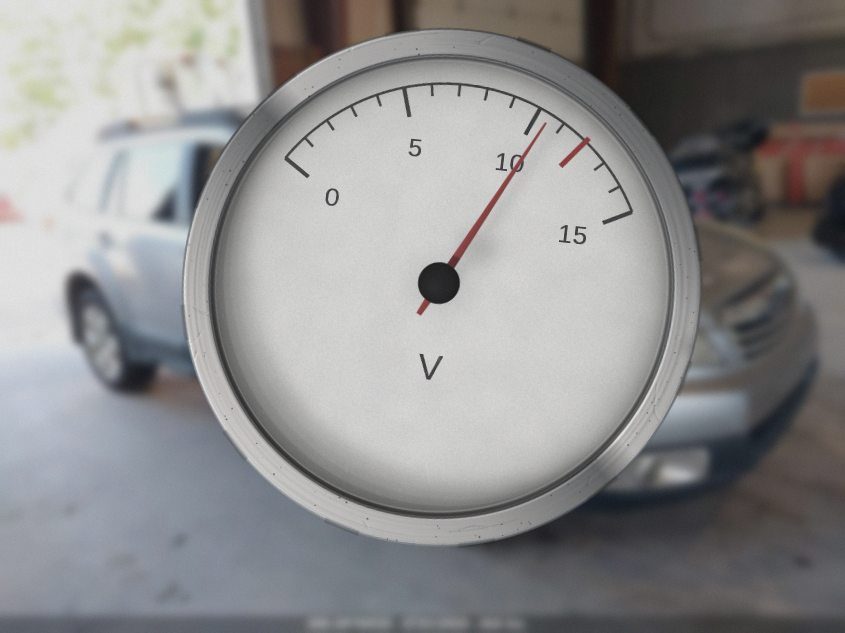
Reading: {"value": 10.5, "unit": "V"}
